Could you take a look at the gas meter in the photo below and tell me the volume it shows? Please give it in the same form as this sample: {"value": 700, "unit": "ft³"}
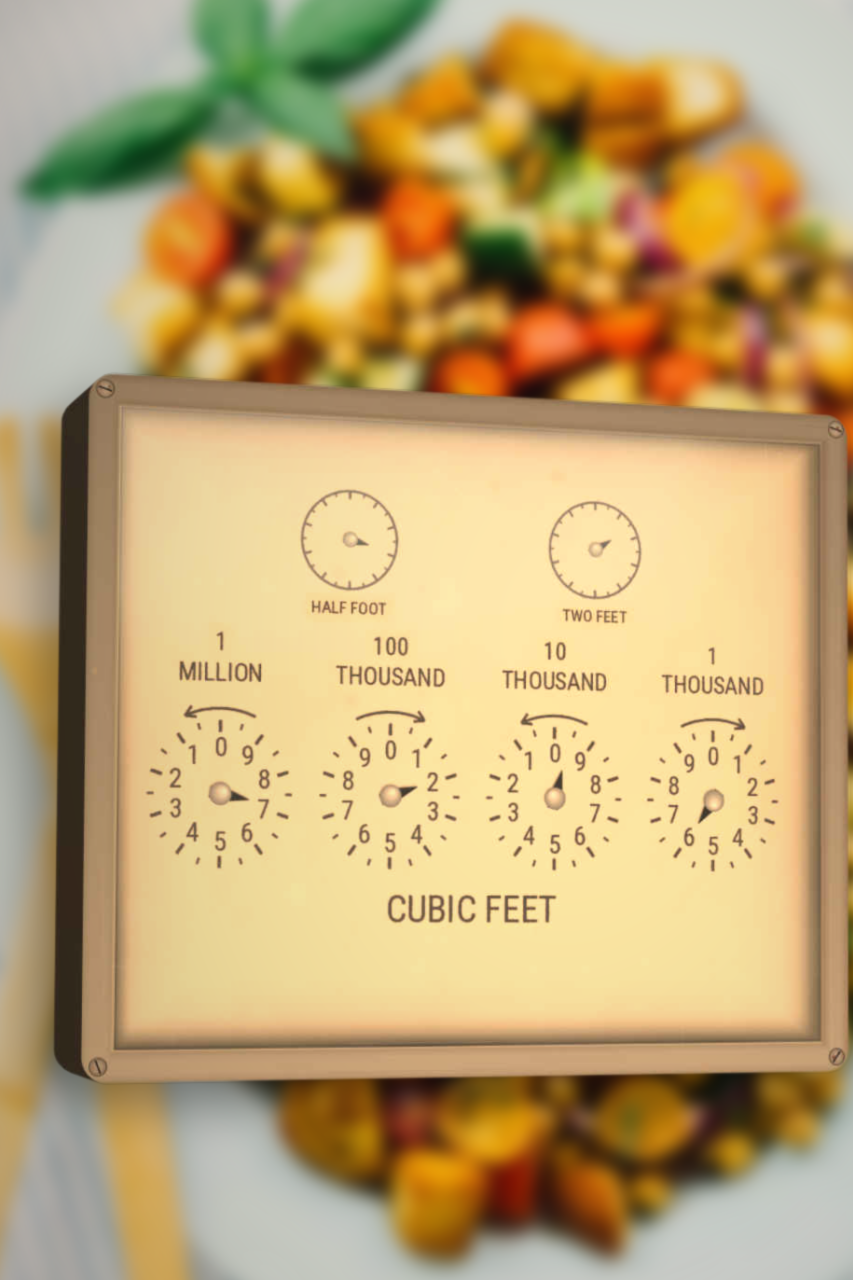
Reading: {"value": 719600, "unit": "ft³"}
